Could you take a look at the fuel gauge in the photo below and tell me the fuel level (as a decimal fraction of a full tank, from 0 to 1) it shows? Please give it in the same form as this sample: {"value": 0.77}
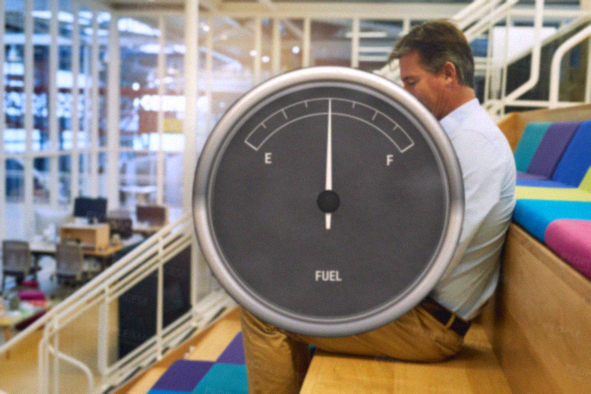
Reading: {"value": 0.5}
